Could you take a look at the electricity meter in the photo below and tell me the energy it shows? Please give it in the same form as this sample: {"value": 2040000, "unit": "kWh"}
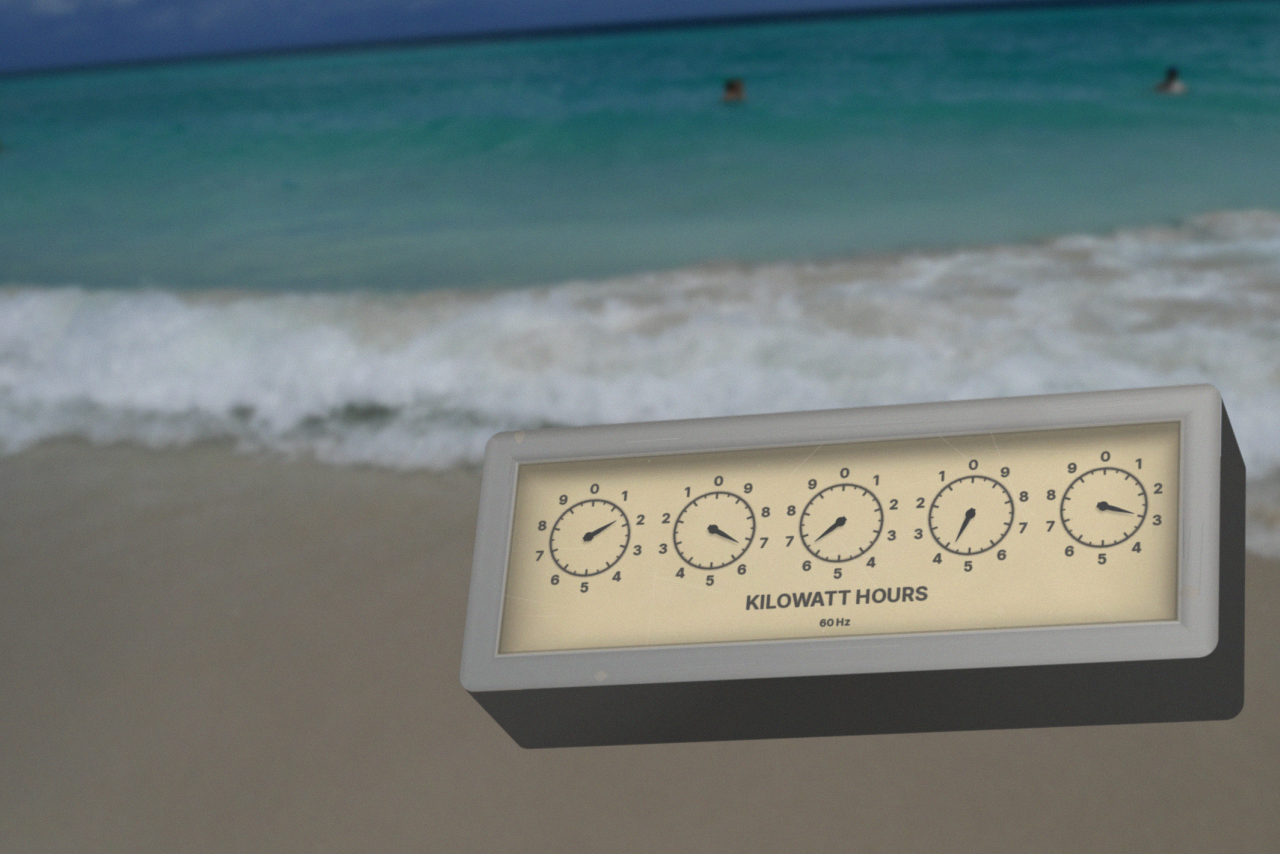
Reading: {"value": 16643, "unit": "kWh"}
